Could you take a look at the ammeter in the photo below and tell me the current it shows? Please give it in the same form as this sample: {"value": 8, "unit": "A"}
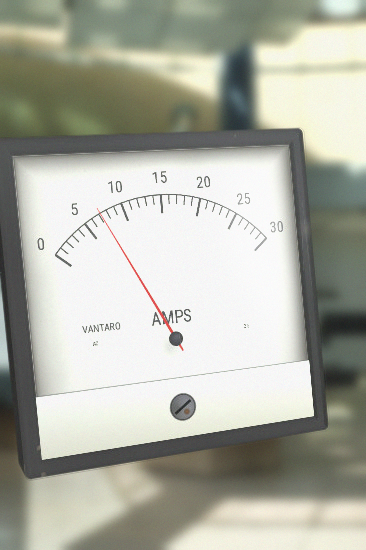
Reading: {"value": 7, "unit": "A"}
